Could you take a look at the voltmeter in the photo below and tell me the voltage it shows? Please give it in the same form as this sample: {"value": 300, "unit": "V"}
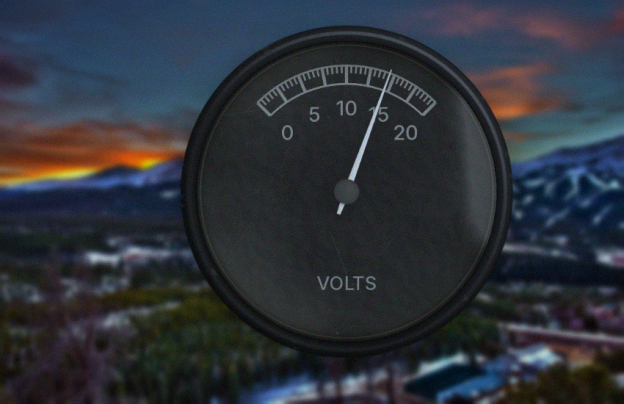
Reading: {"value": 14.5, "unit": "V"}
